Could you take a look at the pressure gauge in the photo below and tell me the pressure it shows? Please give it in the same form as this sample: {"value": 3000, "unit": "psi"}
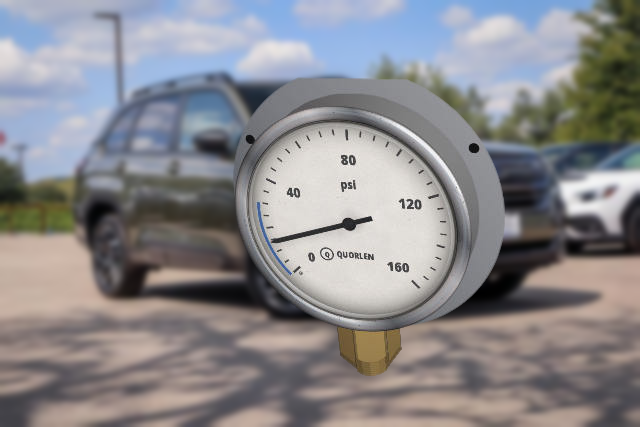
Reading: {"value": 15, "unit": "psi"}
